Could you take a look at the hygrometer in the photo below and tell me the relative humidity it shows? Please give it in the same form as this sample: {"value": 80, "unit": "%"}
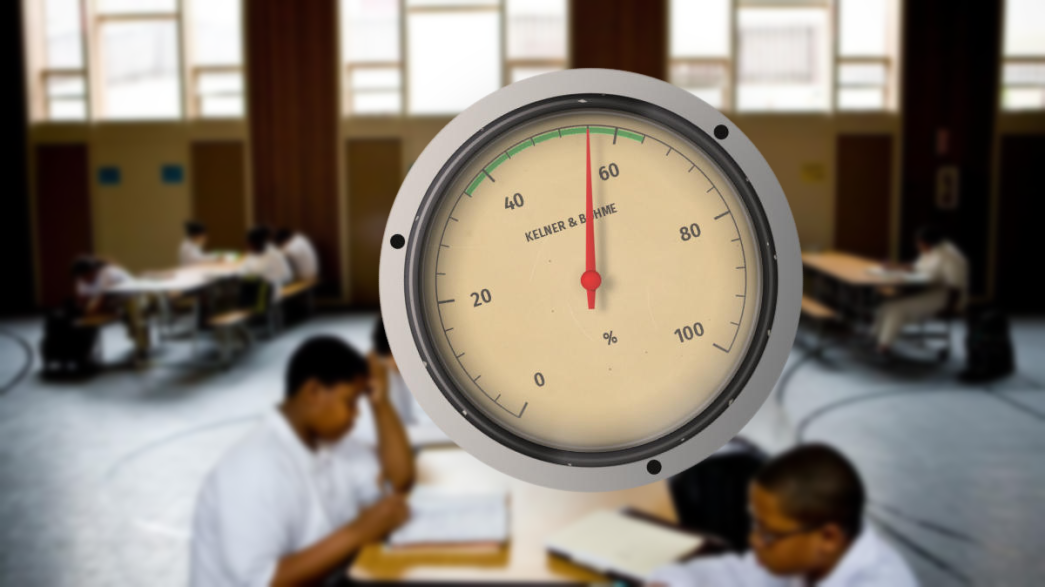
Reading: {"value": 56, "unit": "%"}
